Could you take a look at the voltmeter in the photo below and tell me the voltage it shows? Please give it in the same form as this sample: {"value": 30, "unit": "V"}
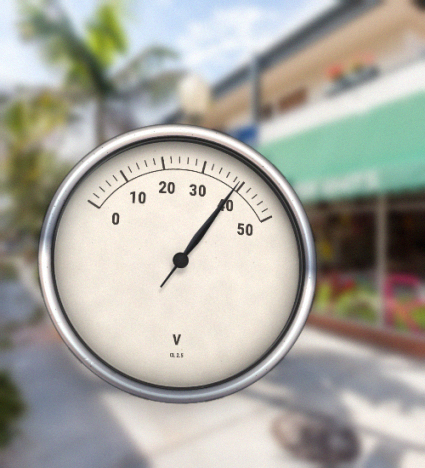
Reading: {"value": 39, "unit": "V"}
